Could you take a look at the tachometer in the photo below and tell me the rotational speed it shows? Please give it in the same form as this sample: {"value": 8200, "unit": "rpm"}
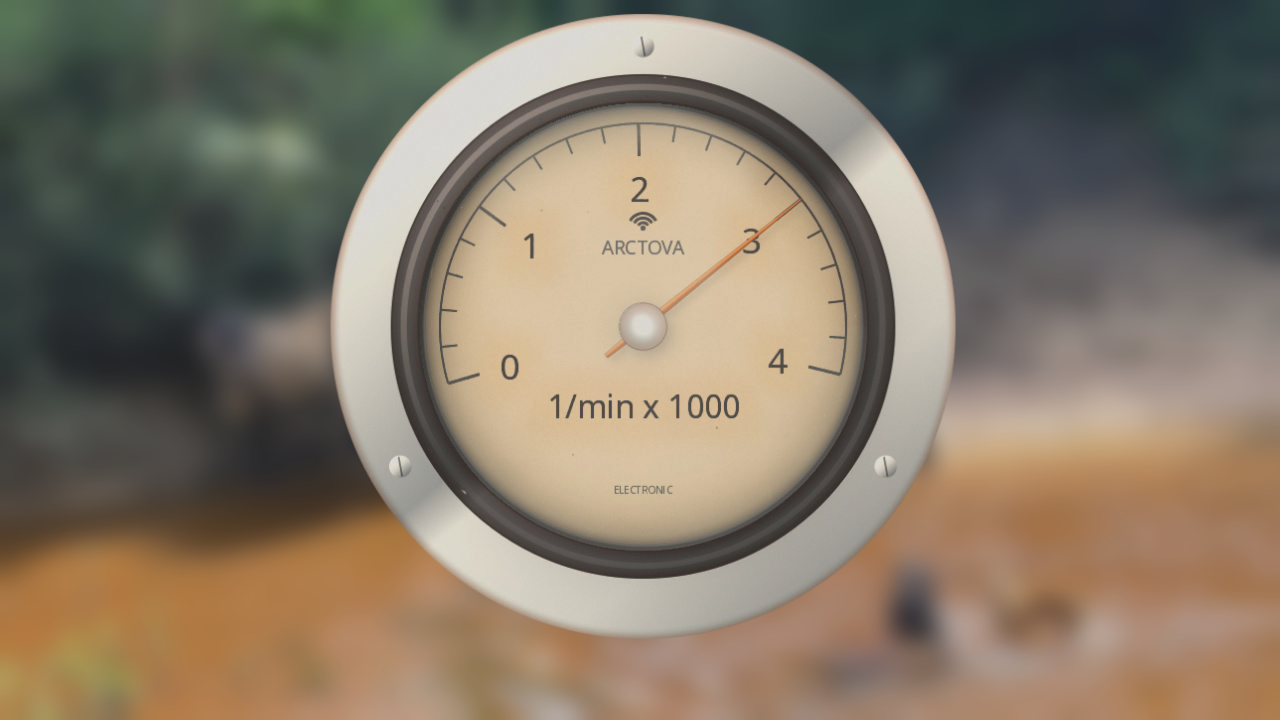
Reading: {"value": 3000, "unit": "rpm"}
